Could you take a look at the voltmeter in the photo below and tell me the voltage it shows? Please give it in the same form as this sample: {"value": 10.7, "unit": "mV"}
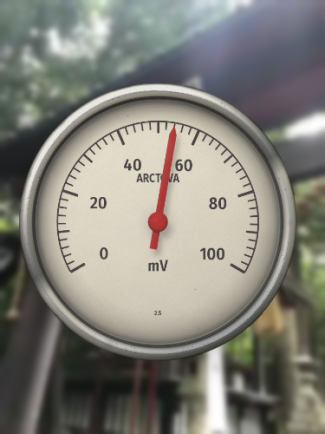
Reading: {"value": 54, "unit": "mV"}
